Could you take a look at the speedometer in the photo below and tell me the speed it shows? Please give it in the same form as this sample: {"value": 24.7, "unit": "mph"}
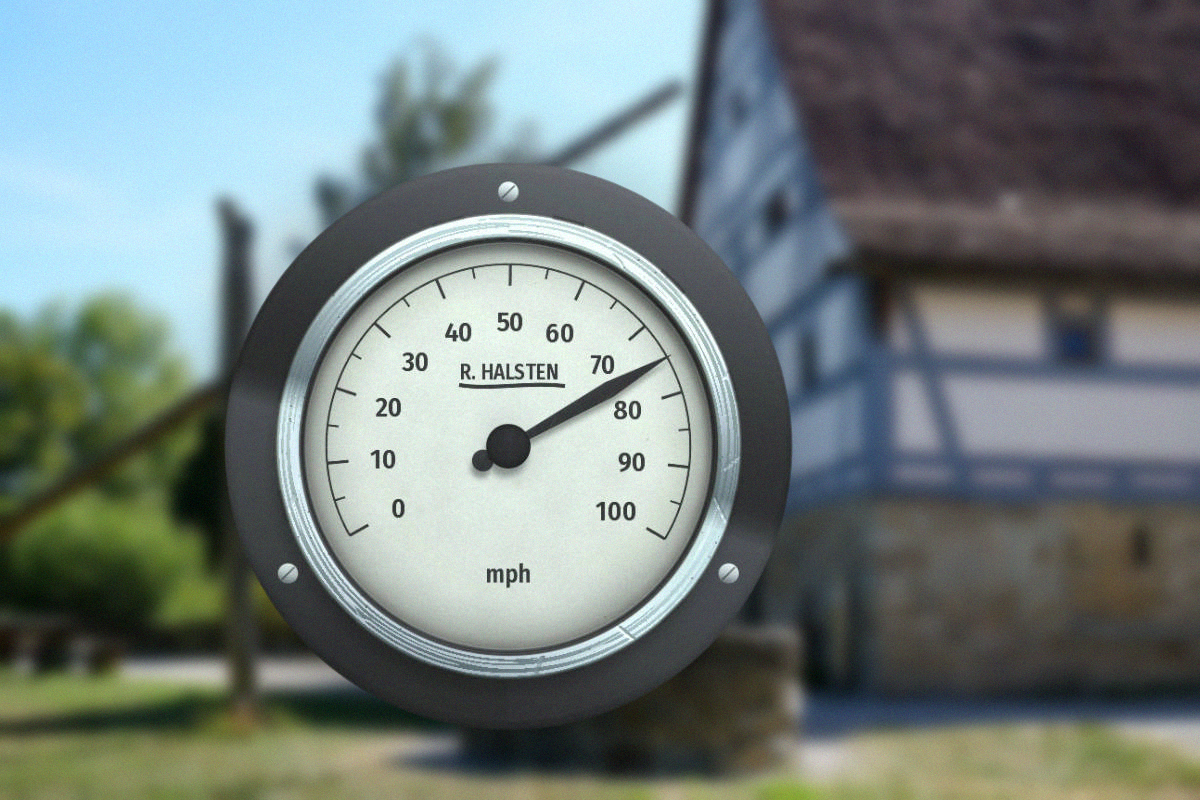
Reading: {"value": 75, "unit": "mph"}
